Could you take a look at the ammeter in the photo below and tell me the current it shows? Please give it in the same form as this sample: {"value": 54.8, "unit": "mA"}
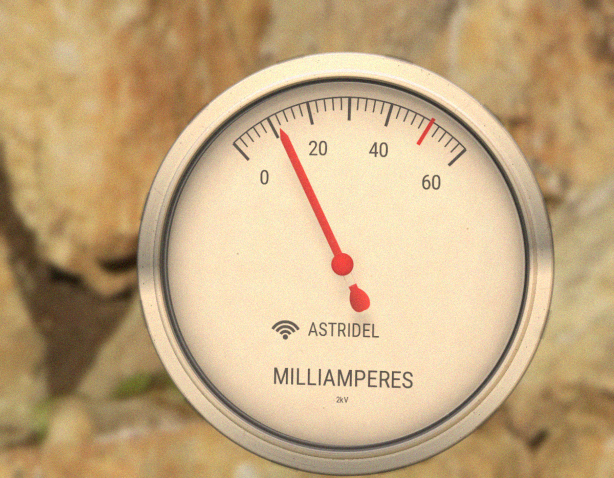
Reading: {"value": 12, "unit": "mA"}
